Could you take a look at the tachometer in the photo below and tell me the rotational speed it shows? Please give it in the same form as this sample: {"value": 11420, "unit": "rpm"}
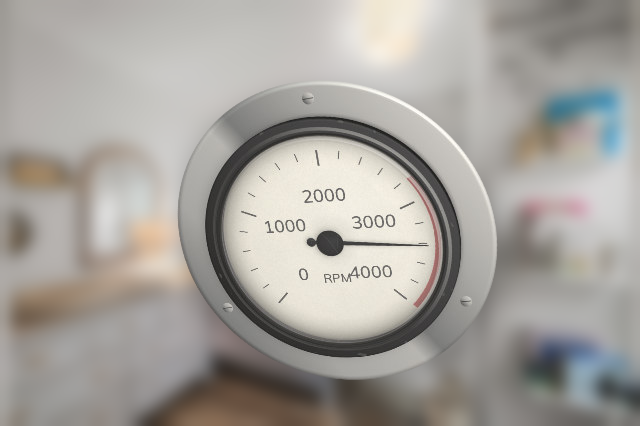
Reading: {"value": 3400, "unit": "rpm"}
